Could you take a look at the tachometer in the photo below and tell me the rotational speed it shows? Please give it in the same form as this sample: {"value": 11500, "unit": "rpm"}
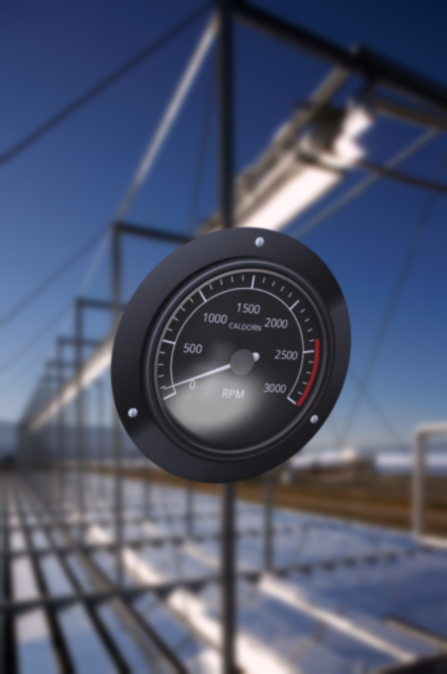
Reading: {"value": 100, "unit": "rpm"}
